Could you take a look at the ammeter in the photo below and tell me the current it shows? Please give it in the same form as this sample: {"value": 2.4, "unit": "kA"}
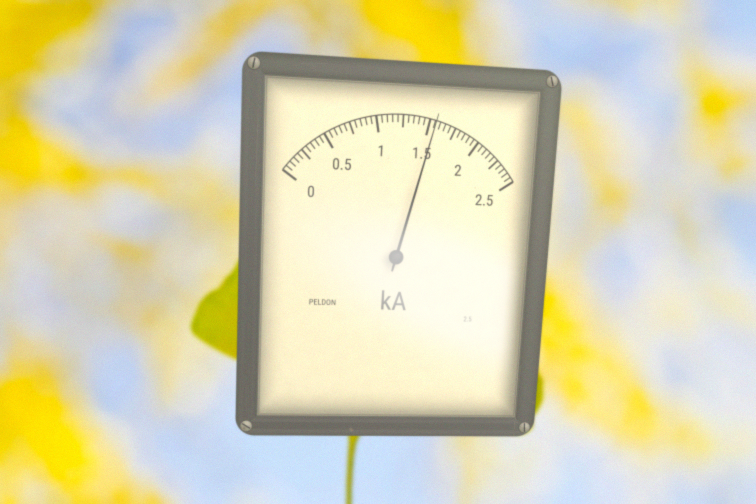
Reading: {"value": 1.55, "unit": "kA"}
